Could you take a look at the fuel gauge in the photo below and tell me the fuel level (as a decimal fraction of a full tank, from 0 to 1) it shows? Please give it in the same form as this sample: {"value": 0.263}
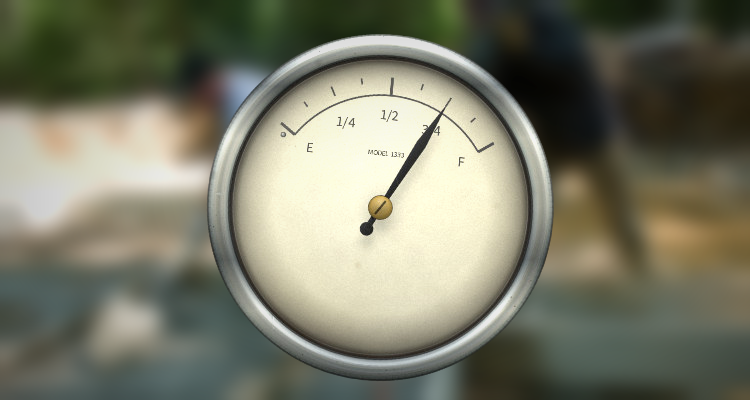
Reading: {"value": 0.75}
